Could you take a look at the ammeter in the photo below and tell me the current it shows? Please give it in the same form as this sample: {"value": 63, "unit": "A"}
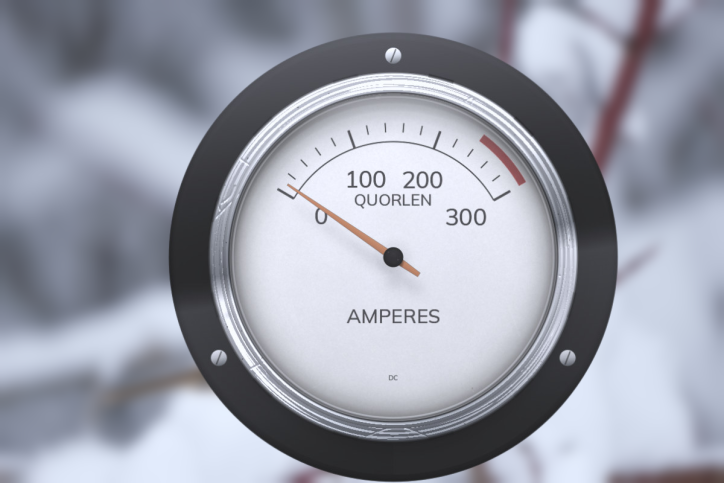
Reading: {"value": 10, "unit": "A"}
